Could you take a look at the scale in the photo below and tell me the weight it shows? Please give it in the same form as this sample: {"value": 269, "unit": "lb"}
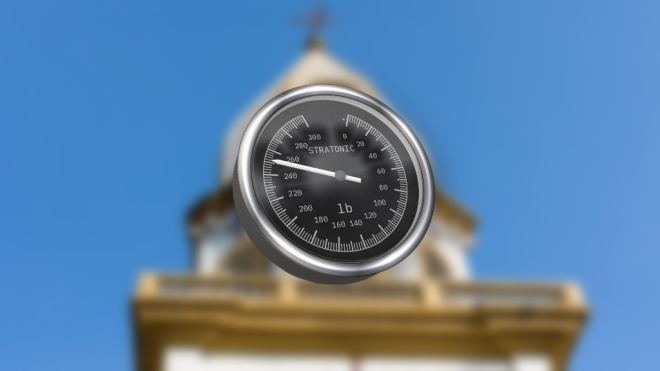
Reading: {"value": 250, "unit": "lb"}
